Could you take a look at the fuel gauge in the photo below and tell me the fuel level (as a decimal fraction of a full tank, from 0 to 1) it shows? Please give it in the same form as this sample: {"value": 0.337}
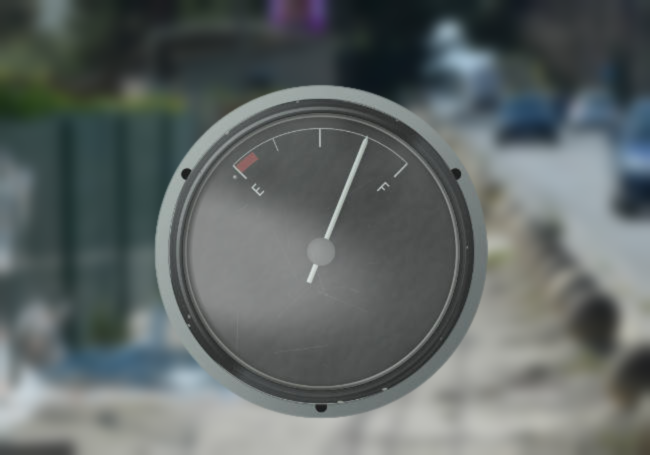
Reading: {"value": 0.75}
